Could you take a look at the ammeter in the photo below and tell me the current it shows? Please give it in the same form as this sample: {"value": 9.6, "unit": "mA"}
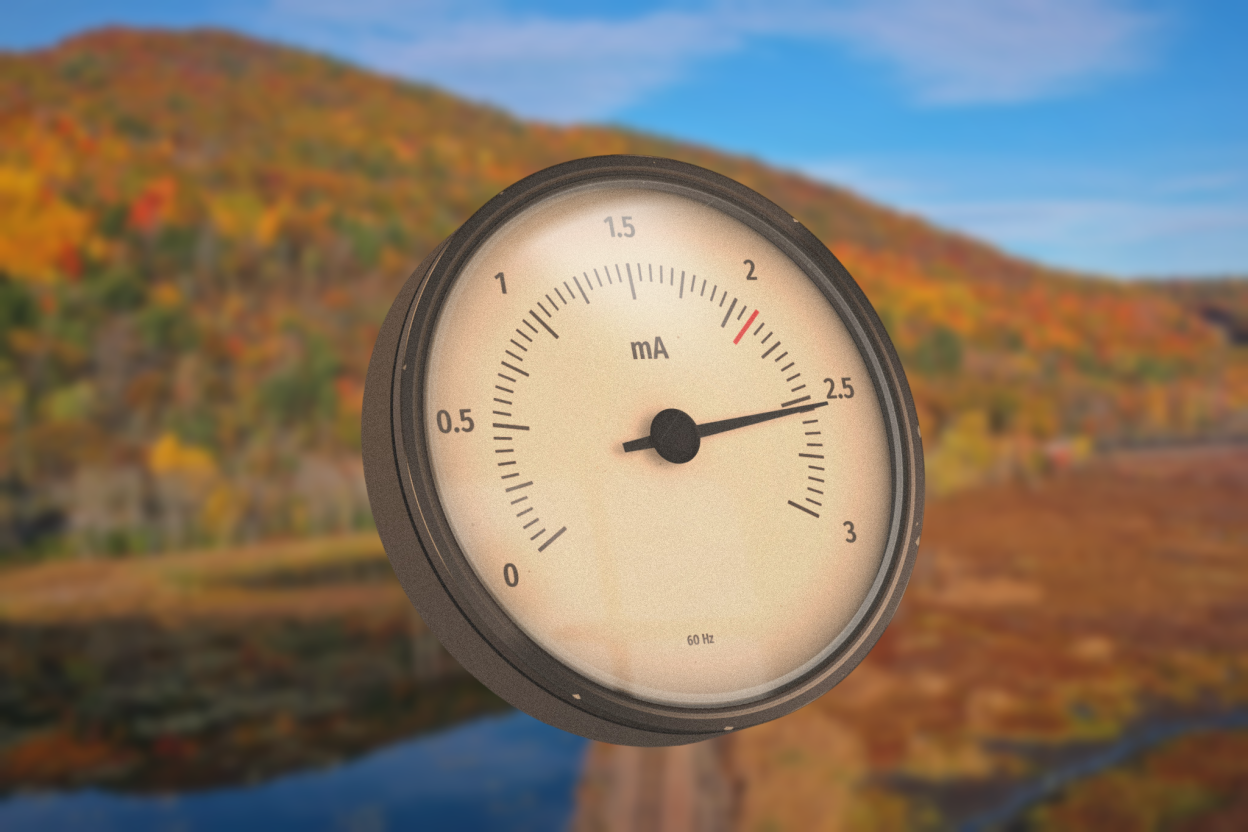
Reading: {"value": 2.55, "unit": "mA"}
